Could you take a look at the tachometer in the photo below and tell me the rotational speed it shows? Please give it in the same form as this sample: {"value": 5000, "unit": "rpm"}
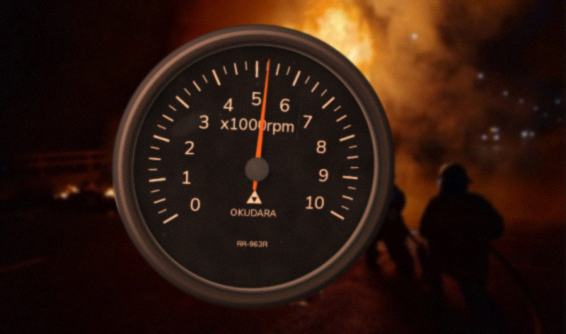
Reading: {"value": 5250, "unit": "rpm"}
